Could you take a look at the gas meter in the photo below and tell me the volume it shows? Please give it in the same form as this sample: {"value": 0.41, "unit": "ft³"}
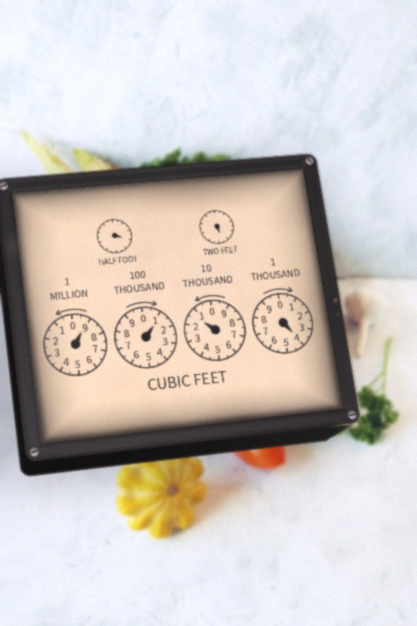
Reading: {"value": 911400, "unit": "ft³"}
